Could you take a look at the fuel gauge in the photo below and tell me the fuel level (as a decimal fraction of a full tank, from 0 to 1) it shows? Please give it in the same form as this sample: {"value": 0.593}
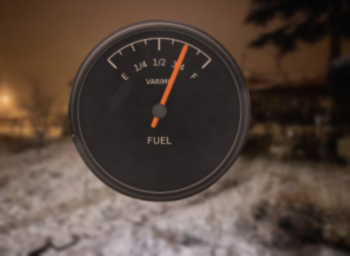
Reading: {"value": 0.75}
